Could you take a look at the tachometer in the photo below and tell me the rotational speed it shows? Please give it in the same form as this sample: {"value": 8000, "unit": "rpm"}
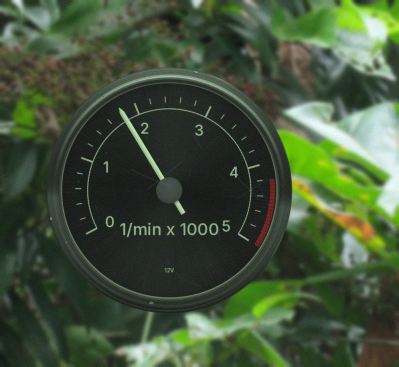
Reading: {"value": 1800, "unit": "rpm"}
